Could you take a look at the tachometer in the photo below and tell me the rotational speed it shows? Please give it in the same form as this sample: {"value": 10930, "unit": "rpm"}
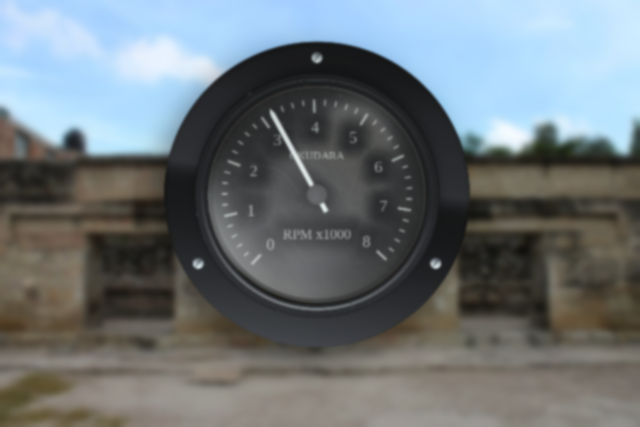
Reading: {"value": 3200, "unit": "rpm"}
